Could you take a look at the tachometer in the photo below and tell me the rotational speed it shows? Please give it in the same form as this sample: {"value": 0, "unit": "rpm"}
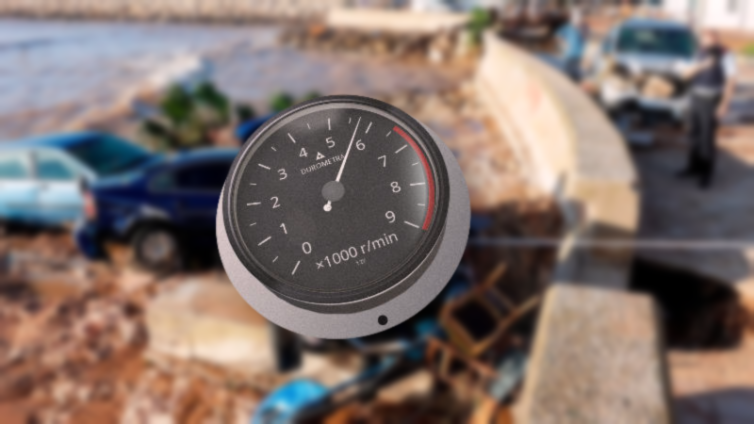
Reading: {"value": 5750, "unit": "rpm"}
